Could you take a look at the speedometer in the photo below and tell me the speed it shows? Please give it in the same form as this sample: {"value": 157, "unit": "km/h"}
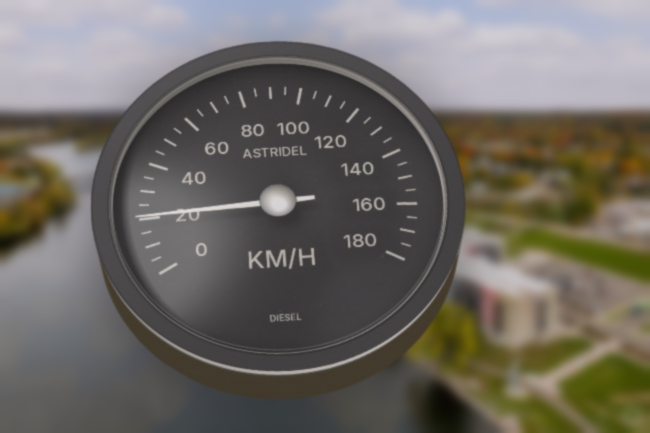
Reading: {"value": 20, "unit": "km/h"}
